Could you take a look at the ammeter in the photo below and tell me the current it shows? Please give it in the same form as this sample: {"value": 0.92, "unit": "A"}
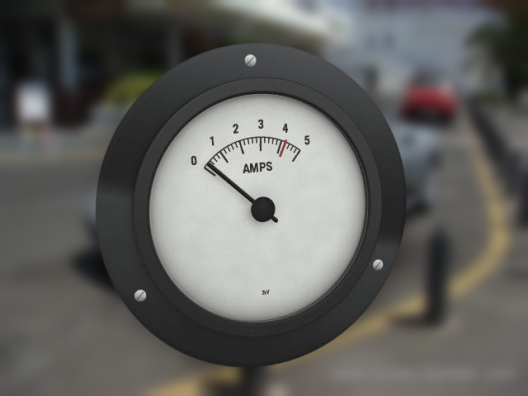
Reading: {"value": 0.2, "unit": "A"}
